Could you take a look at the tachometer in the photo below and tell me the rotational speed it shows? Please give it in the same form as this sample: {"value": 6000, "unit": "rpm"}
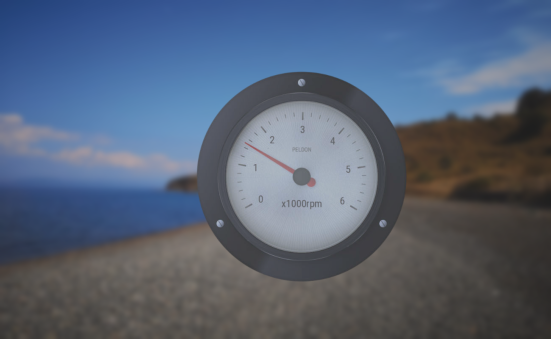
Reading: {"value": 1500, "unit": "rpm"}
